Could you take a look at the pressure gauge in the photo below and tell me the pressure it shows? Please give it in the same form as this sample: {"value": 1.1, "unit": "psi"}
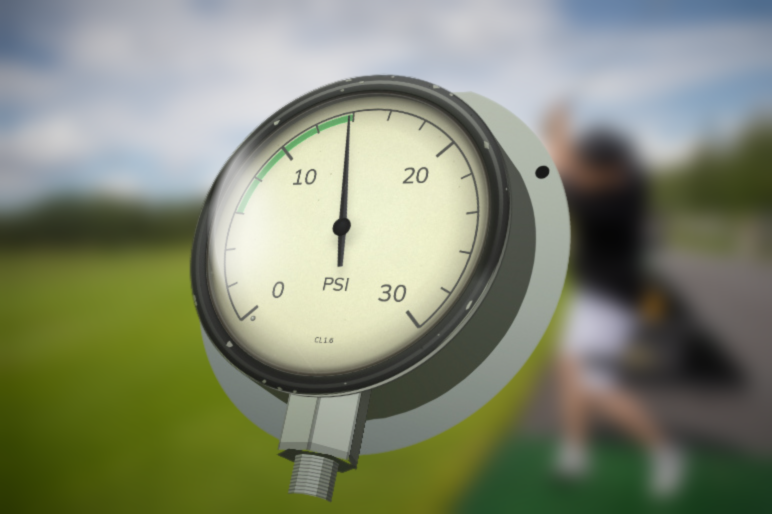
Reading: {"value": 14, "unit": "psi"}
